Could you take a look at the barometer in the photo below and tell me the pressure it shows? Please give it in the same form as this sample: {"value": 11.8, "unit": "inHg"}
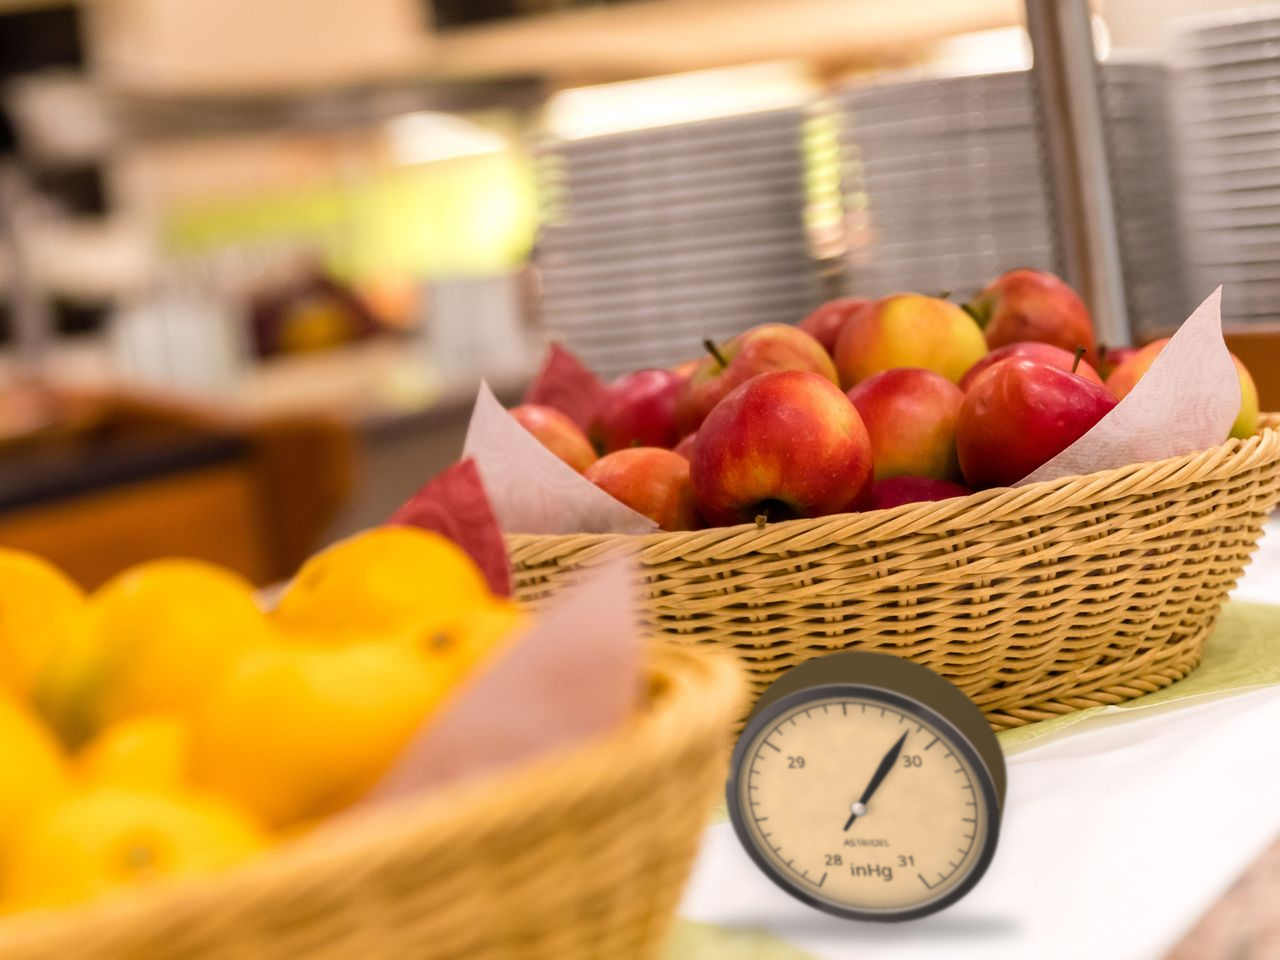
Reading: {"value": 29.85, "unit": "inHg"}
